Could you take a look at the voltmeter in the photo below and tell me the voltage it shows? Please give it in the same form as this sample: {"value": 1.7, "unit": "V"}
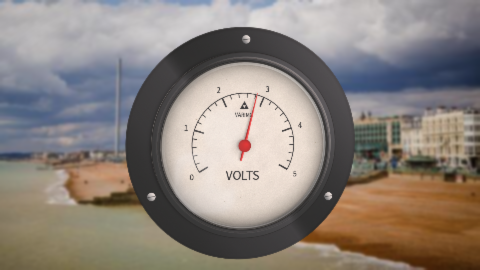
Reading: {"value": 2.8, "unit": "V"}
